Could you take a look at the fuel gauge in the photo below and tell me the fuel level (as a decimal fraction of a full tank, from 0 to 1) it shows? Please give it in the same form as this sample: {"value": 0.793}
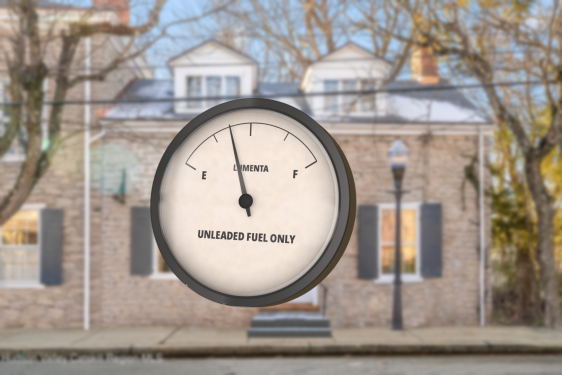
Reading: {"value": 0.375}
